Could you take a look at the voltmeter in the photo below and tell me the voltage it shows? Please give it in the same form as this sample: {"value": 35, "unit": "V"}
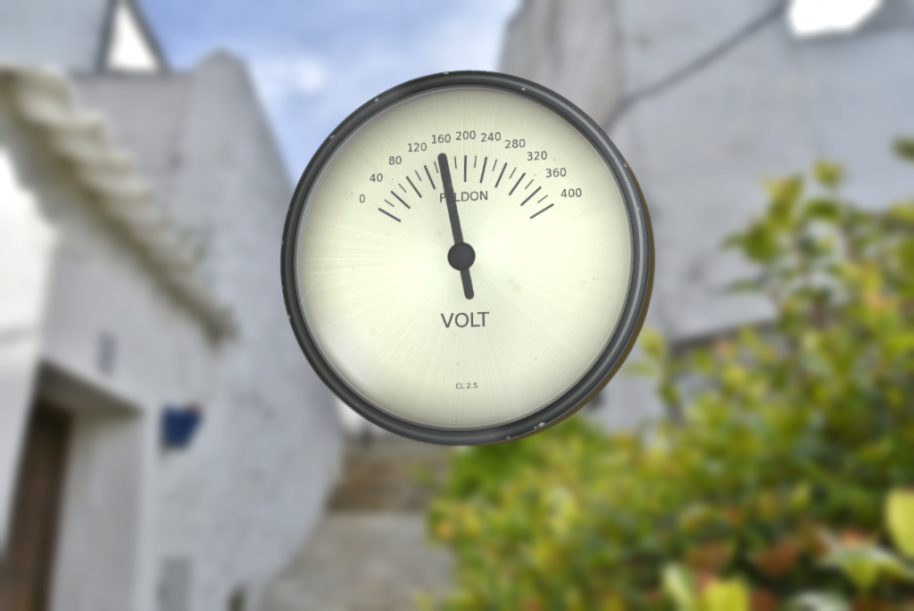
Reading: {"value": 160, "unit": "V"}
